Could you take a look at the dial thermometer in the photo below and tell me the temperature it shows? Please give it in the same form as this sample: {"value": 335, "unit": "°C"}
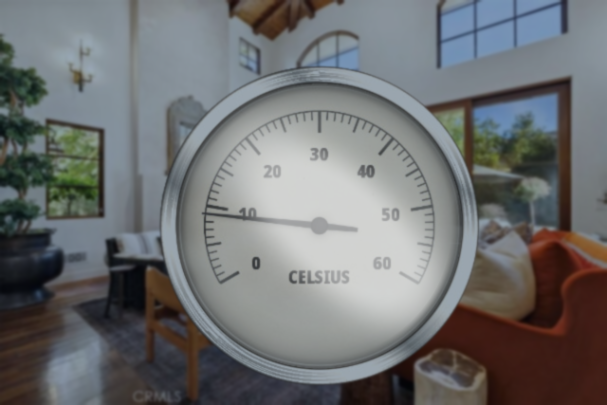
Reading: {"value": 9, "unit": "°C"}
